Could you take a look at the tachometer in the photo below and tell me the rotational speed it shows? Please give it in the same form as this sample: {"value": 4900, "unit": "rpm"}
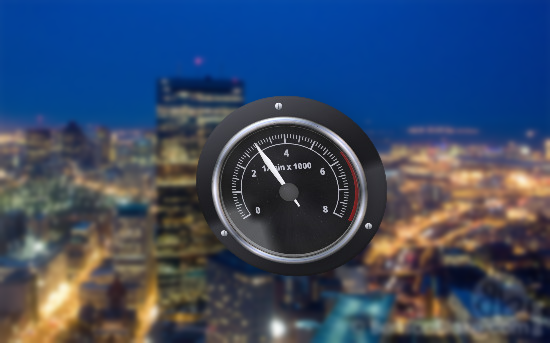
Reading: {"value": 3000, "unit": "rpm"}
